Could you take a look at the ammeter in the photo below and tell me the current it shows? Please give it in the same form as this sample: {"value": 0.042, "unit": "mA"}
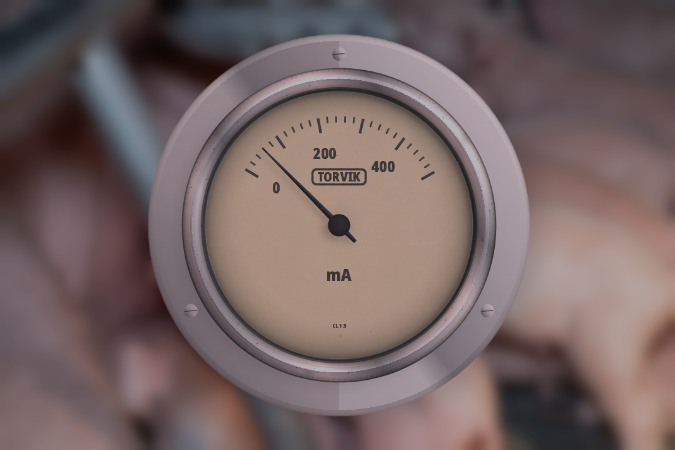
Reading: {"value": 60, "unit": "mA"}
